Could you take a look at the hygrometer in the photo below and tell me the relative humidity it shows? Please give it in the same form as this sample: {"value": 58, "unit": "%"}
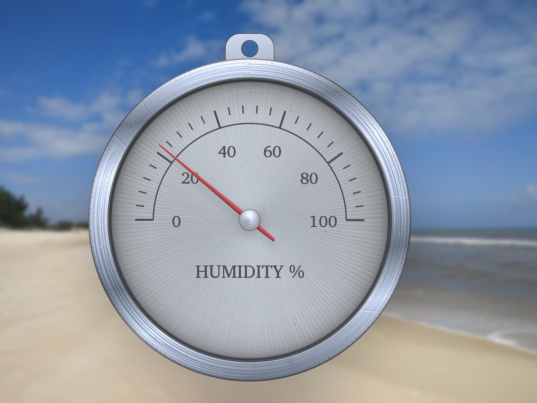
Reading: {"value": 22, "unit": "%"}
